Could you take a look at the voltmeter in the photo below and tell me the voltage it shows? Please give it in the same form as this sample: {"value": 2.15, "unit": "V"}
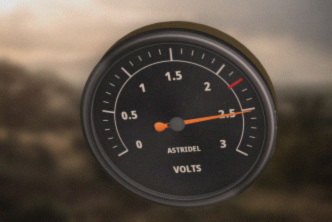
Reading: {"value": 2.5, "unit": "V"}
